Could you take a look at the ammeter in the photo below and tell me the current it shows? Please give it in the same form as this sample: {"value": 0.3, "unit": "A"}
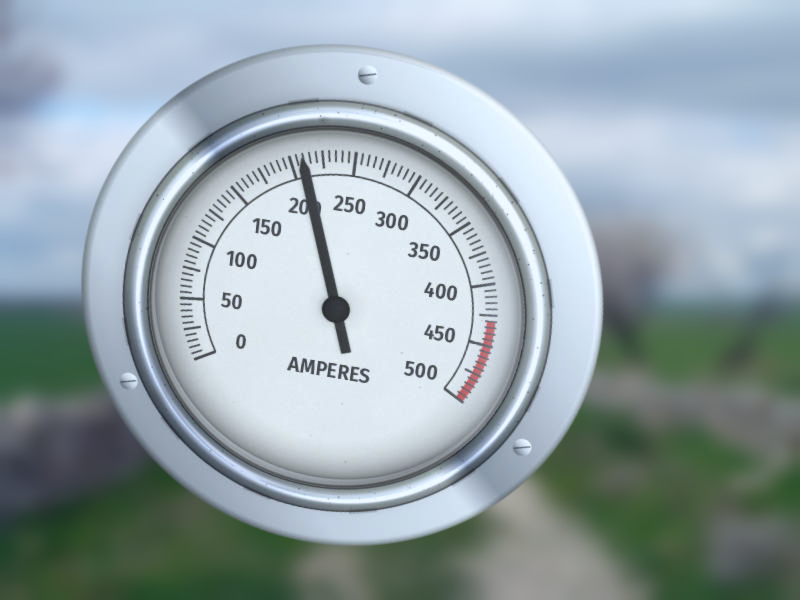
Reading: {"value": 210, "unit": "A"}
